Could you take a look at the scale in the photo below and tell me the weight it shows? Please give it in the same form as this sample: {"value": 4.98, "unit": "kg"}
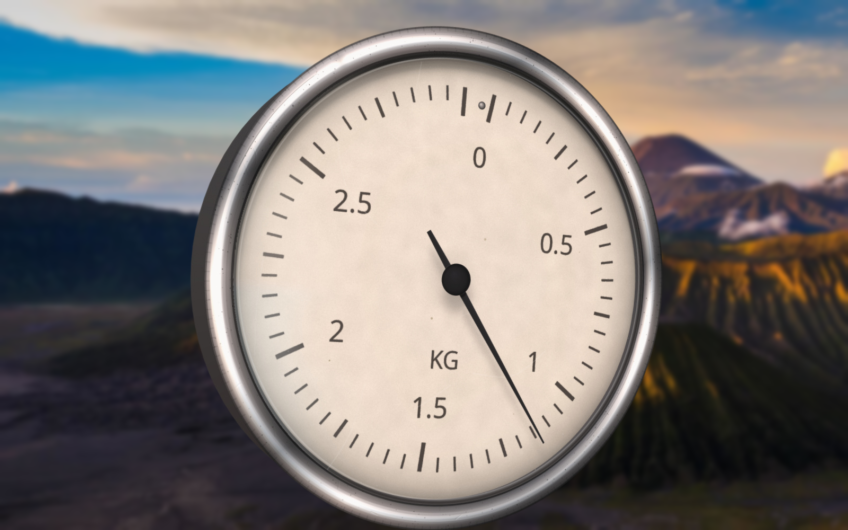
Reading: {"value": 1.15, "unit": "kg"}
